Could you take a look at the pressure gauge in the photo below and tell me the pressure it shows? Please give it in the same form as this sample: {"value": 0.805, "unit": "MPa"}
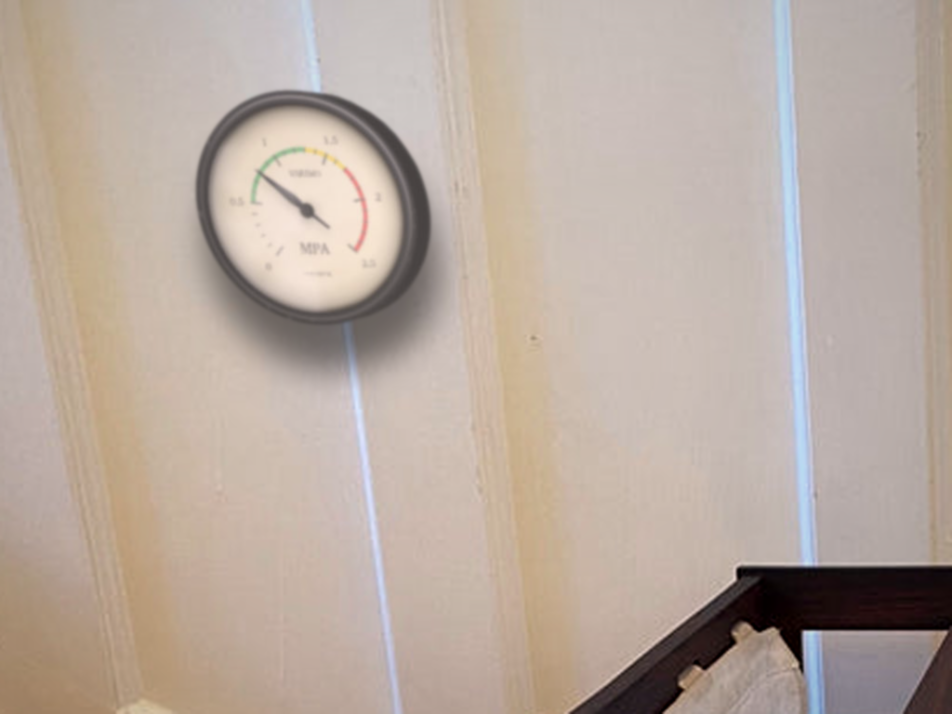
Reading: {"value": 0.8, "unit": "MPa"}
